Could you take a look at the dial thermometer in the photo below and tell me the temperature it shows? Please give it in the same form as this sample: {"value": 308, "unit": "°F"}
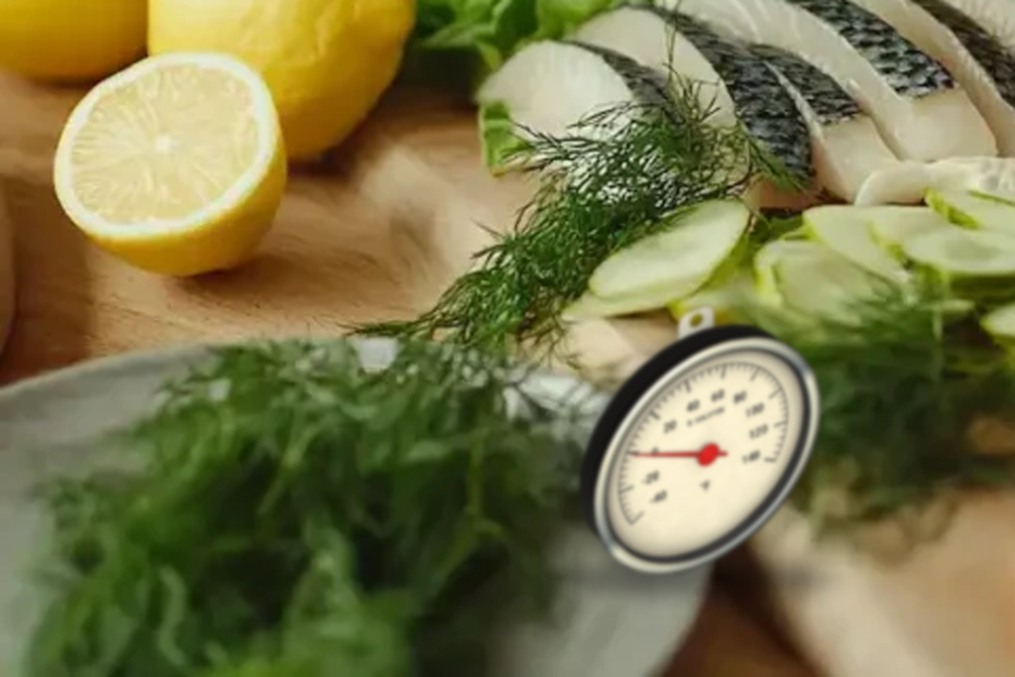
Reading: {"value": 0, "unit": "°F"}
